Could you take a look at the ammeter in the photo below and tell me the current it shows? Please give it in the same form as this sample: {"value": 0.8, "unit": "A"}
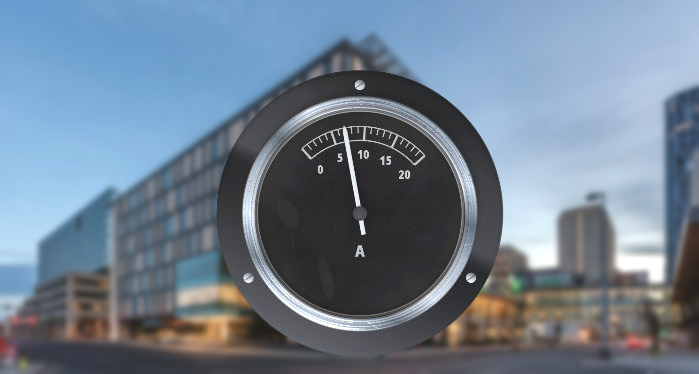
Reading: {"value": 7, "unit": "A"}
